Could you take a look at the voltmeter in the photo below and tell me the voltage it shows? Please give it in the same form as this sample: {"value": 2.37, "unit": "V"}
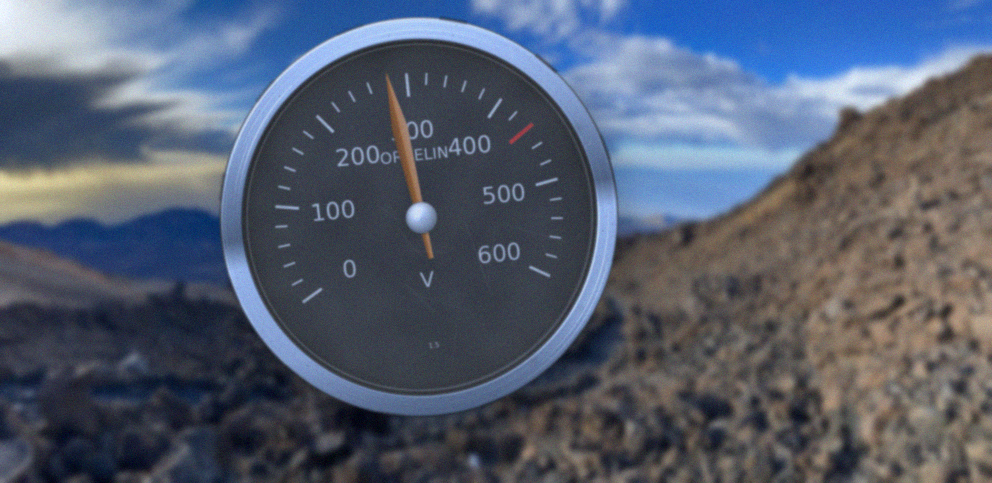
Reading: {"value": 280, "unit": "V"}
